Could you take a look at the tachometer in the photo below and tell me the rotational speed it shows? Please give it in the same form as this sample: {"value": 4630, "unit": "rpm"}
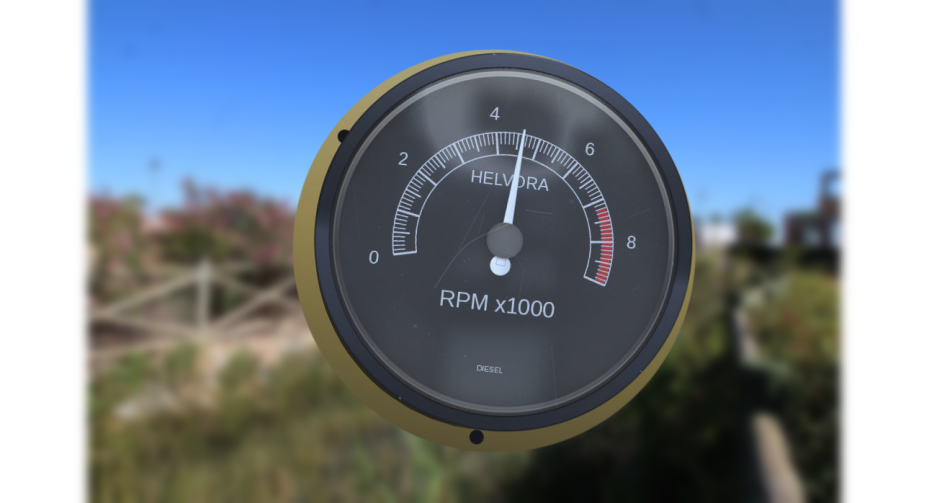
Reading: {"value": 4600, "unit": "rpm"}
